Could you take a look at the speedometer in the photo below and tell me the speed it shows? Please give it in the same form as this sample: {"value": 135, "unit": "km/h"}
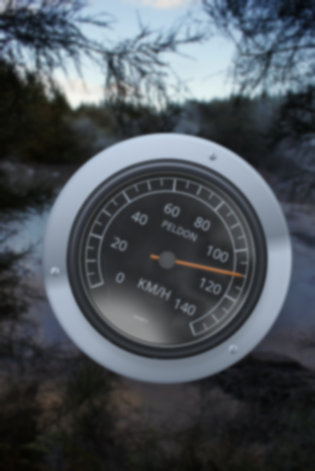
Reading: {"value": 110, "unit": "km/h"}
